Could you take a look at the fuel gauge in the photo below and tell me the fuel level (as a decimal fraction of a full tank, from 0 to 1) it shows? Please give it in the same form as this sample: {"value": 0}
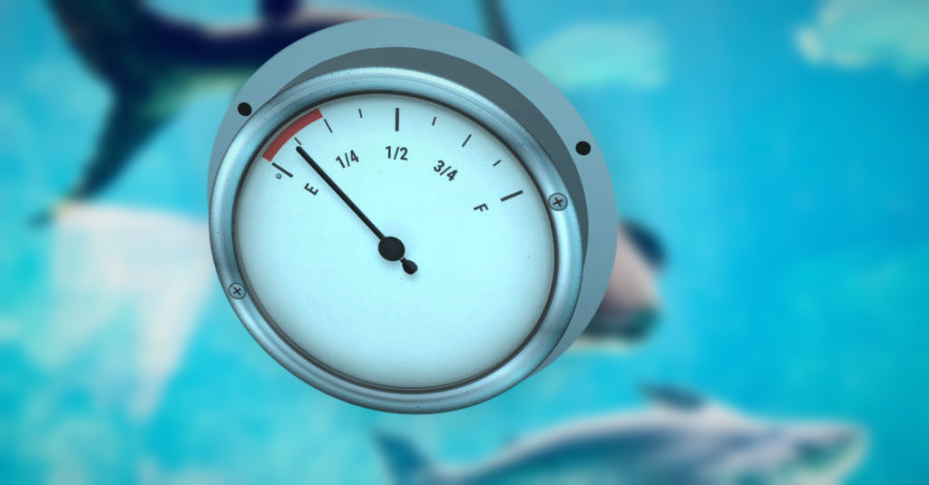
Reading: {"value": 0.125}
